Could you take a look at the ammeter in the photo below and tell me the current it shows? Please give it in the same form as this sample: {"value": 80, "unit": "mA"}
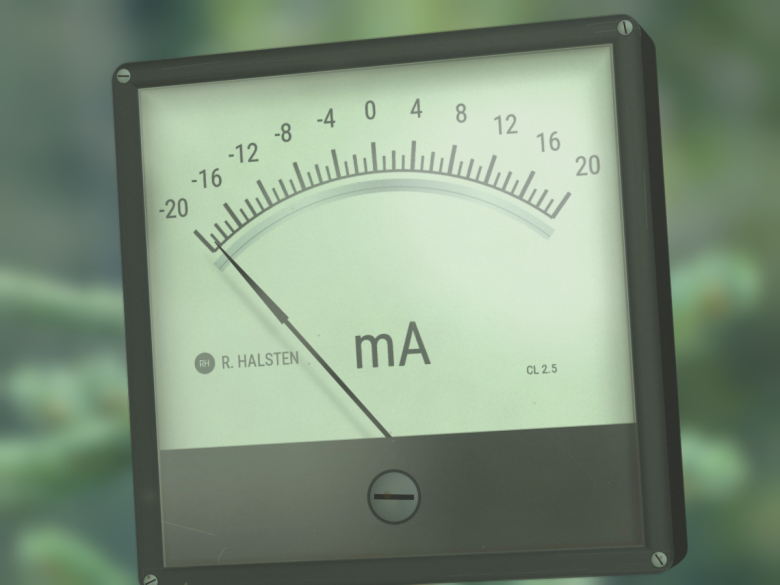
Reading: {"value": -19, "unit": "mA"}
